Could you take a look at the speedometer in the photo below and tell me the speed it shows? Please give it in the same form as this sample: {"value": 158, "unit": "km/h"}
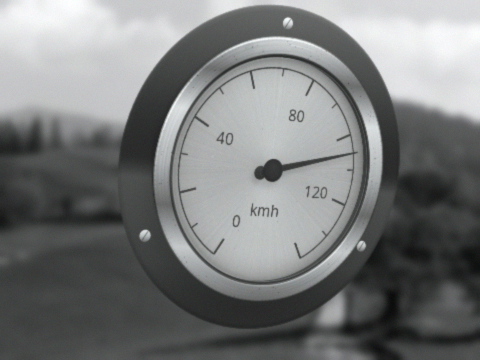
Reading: {"value": 105, "unit": "km/h"}
